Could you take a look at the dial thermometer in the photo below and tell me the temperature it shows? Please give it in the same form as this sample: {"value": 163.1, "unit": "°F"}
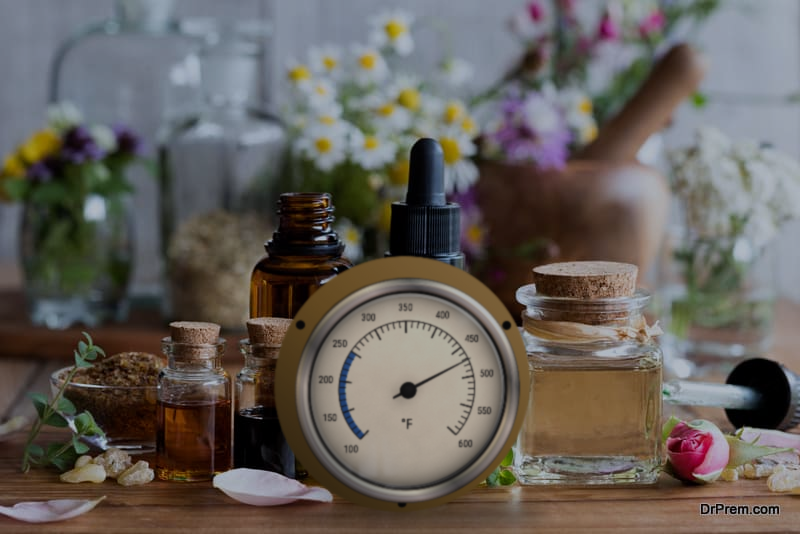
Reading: {"value": 470, "unit": "°F"}
